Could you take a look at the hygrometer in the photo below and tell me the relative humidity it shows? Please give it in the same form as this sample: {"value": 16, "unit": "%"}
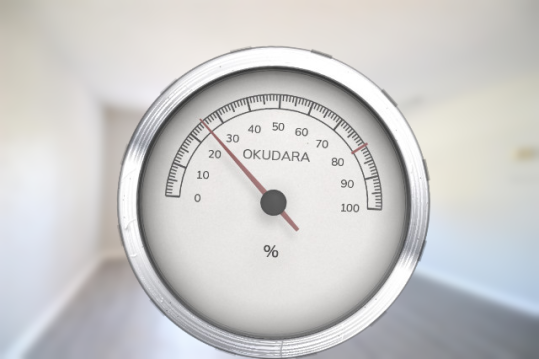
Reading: {"value": 25, "unit": "%"}
